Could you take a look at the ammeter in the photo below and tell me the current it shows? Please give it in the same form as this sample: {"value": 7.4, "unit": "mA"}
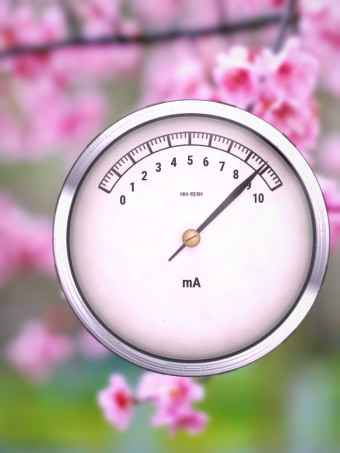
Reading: {"value": 8.8, "unit": "mA"}
